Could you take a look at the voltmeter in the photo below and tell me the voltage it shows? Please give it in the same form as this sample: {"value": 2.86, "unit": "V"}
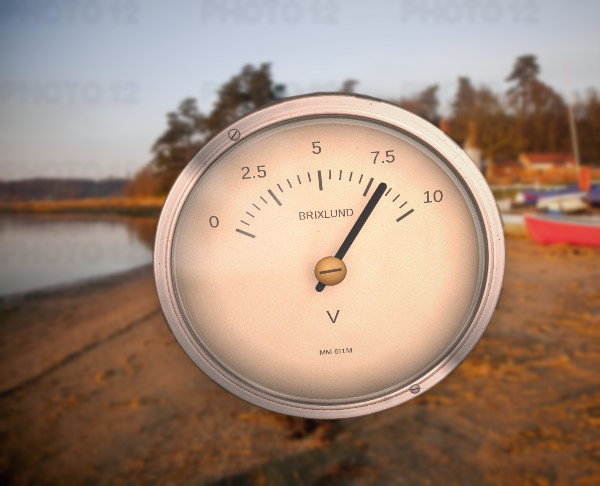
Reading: {"value": 8, "unit": "V"}
